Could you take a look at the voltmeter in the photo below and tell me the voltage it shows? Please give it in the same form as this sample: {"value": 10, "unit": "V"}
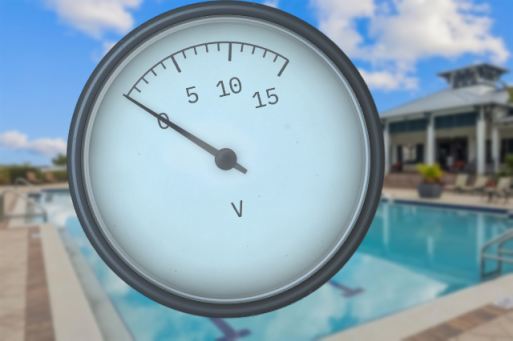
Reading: {"value": 0, "unit": "V"}
